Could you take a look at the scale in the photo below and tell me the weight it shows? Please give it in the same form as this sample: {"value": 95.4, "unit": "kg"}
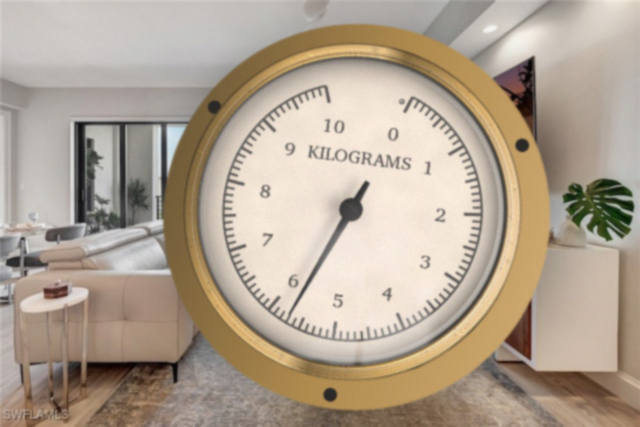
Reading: {"value": 5.7, "unit": "kg"}
